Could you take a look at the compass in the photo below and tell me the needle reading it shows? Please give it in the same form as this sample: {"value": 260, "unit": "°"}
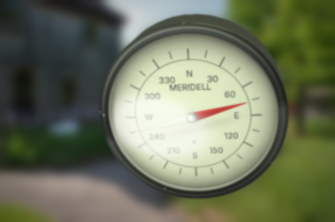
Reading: {"value": 75, "unit": "°"}
